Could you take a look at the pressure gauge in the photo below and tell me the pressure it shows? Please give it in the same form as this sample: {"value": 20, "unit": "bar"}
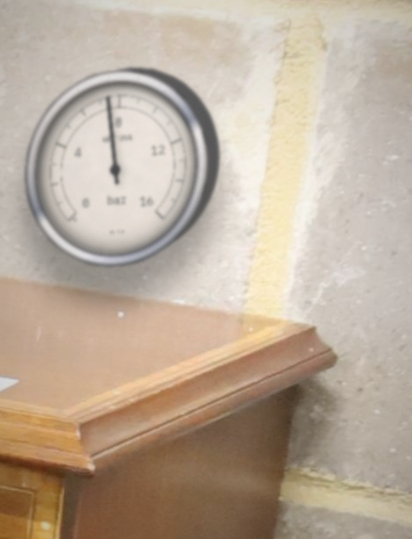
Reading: {"value": 7.5, "unit": "bar"}
